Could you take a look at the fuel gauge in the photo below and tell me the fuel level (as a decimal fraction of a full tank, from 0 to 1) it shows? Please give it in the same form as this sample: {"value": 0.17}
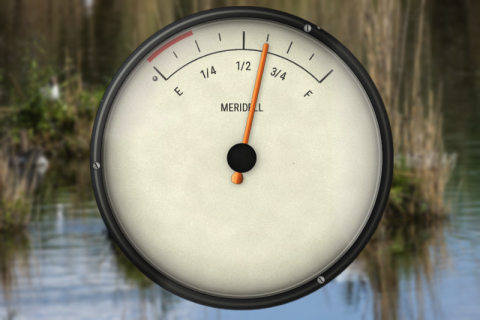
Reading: {"value": 0.625}
